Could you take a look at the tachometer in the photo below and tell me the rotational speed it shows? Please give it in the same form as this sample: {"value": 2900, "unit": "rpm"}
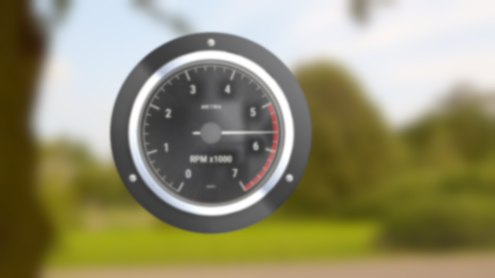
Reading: {"value": 5600, "unit": "rpm"}
